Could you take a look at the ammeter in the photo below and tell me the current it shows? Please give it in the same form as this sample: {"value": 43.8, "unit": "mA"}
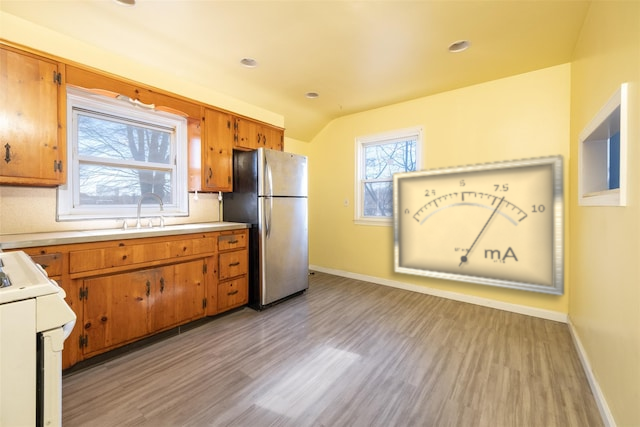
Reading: {"value": 8, "unit": "mA"}
